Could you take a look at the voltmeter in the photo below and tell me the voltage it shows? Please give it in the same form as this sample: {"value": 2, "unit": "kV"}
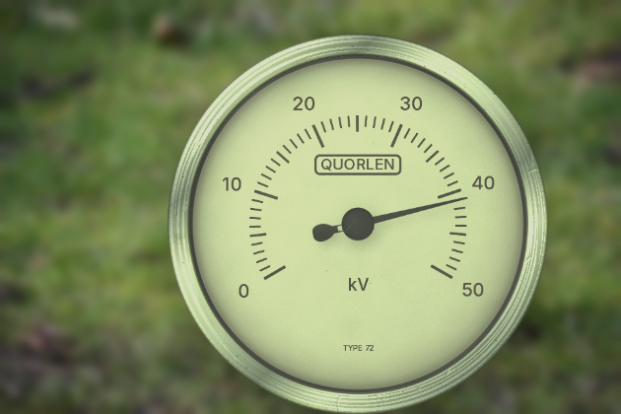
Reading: {"value": 41, "unit": "kV"}
